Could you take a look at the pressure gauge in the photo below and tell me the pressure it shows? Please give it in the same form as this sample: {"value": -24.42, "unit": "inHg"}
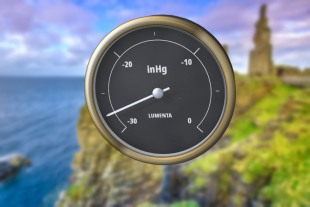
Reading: {"value": -27.5, "unit": "inHg"}
